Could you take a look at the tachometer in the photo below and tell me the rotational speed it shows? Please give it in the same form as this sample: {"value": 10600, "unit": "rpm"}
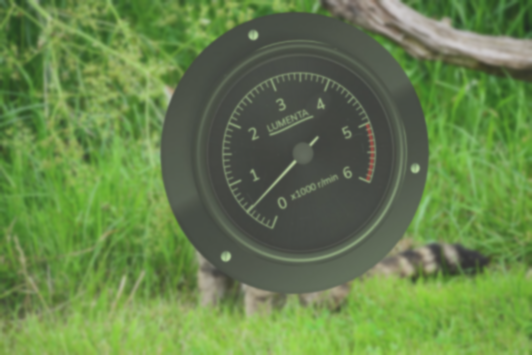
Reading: {"value": 500, "unit": "rpm"}
